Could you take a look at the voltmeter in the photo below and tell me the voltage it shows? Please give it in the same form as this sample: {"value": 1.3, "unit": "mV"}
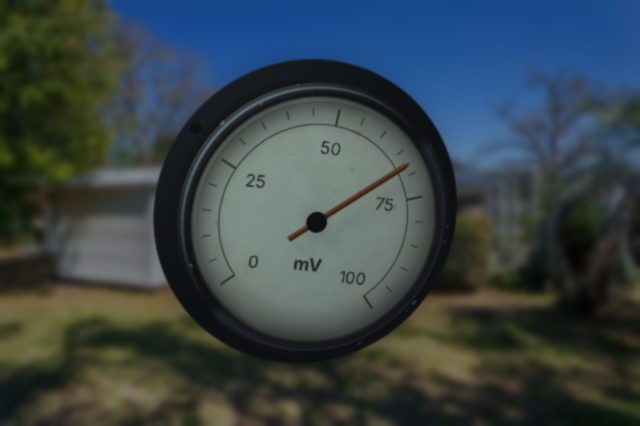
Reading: {"value": 67.5, "unit": "mV"}
